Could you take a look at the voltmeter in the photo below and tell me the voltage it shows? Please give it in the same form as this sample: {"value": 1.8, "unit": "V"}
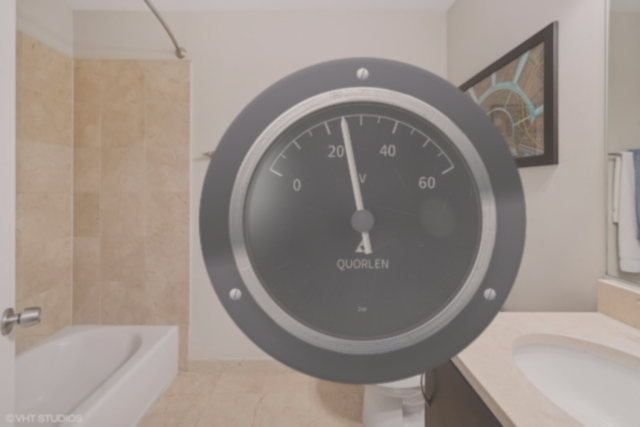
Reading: {"value": 25, "unit": "V"}
